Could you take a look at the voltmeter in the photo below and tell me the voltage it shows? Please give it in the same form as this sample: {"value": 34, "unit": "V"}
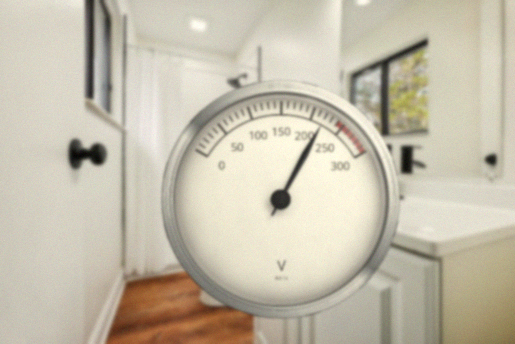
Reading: {"value": 220, "unit": "V"}
